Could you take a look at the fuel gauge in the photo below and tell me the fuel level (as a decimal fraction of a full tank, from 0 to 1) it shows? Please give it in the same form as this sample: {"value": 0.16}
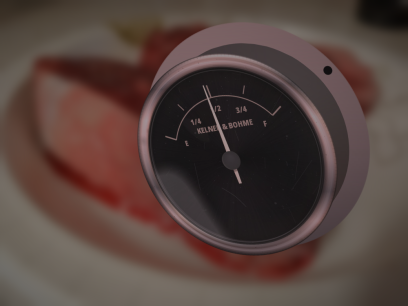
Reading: {"value": 0.5}
